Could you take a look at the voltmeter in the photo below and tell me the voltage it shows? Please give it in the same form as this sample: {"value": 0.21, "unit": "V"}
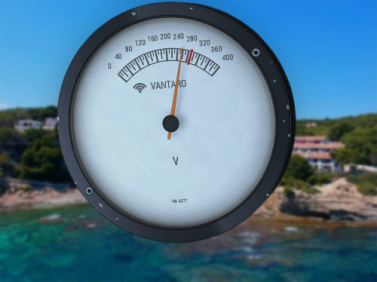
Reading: {"value": 260, "unit": "V"}
